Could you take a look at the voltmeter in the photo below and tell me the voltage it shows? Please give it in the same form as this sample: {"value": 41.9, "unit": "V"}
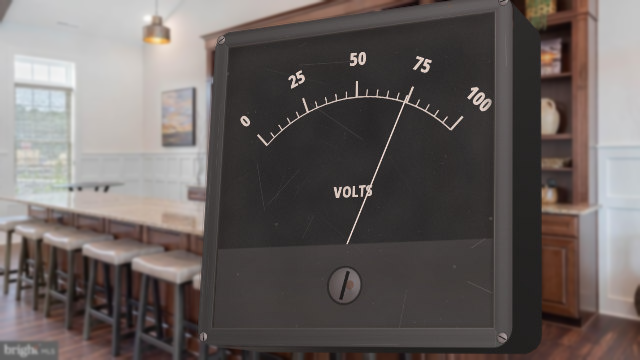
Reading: {"value": 75, "unit": "V"}
